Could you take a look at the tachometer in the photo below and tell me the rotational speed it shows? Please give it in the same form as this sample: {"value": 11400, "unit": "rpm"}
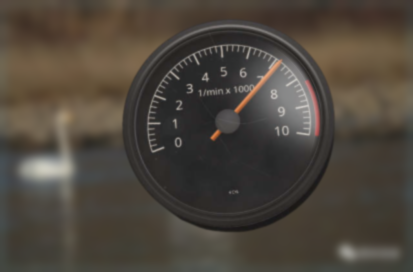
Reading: {"value": 7200, "unit": "rpm"}
